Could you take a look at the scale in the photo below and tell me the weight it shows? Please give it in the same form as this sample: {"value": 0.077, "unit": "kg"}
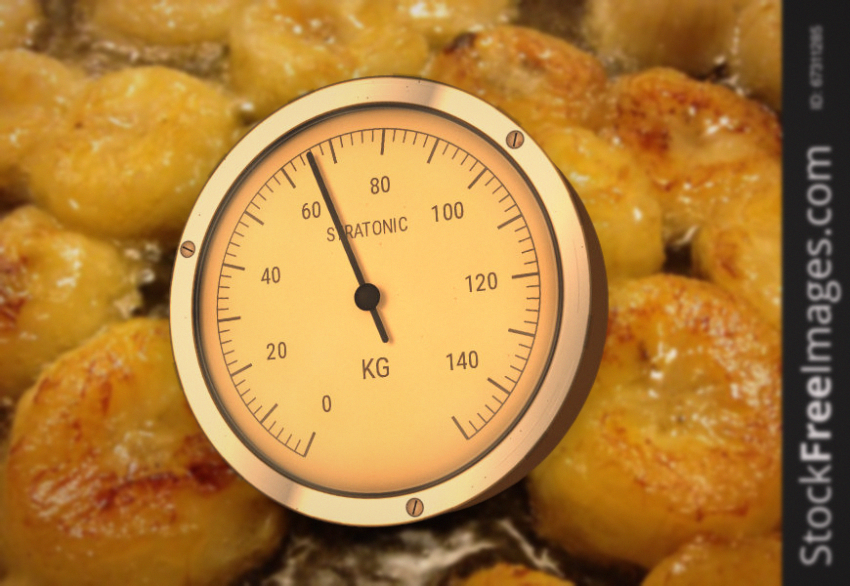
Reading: {"value": 66, "unit": "kg"}
